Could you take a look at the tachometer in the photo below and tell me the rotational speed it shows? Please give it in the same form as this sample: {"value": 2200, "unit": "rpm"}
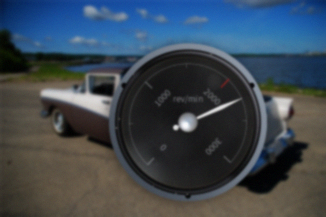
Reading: {"value": 2250, "unit": "rpm"}
